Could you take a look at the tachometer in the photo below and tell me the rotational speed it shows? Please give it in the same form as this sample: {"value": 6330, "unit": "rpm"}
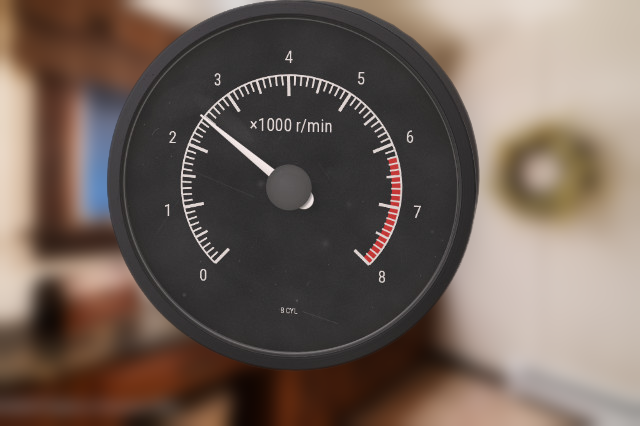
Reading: {"value": 2500, "unit": "rpm"}
